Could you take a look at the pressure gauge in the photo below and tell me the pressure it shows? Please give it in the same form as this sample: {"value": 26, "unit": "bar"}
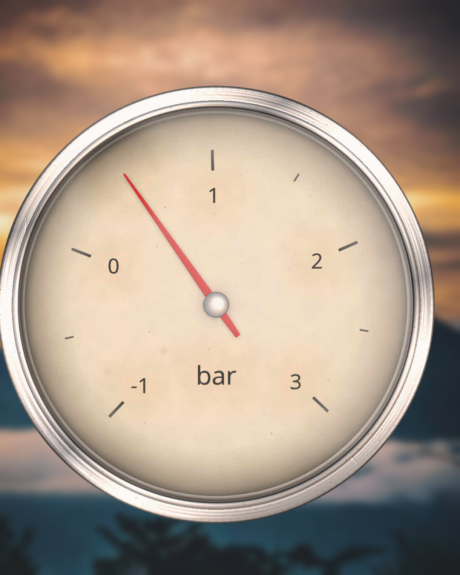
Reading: {"value": 0.5, "unit": "bar"}
